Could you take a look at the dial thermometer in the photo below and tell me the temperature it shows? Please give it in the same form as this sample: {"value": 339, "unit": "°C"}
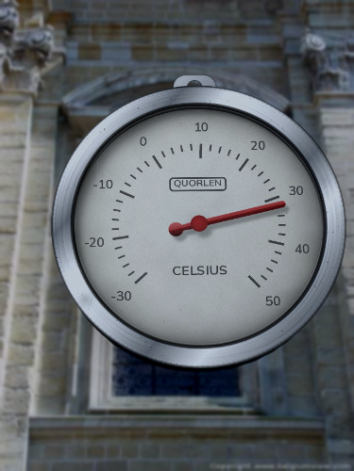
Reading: {"value": 32, "unit": "°C"}
